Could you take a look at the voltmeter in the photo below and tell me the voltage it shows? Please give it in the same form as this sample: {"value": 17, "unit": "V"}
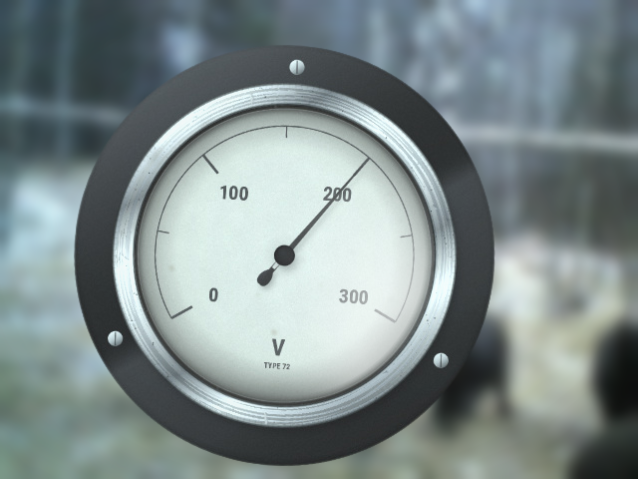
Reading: {"value": 200, "unit": "V"}
